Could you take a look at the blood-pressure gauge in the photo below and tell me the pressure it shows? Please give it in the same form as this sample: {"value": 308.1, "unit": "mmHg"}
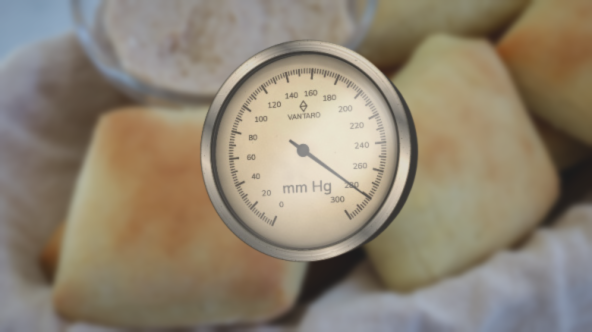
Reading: {"value": 280, "unit": "mmHg"}
